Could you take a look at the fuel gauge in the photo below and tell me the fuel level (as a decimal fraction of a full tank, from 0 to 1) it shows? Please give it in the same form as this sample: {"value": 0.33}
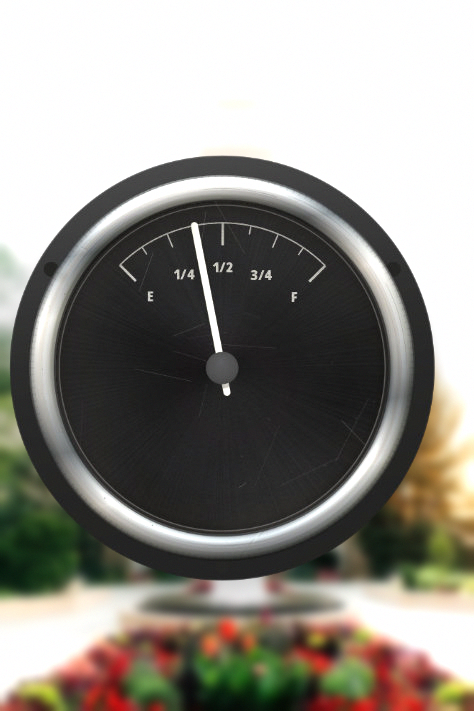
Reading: {"value": 0.375}
